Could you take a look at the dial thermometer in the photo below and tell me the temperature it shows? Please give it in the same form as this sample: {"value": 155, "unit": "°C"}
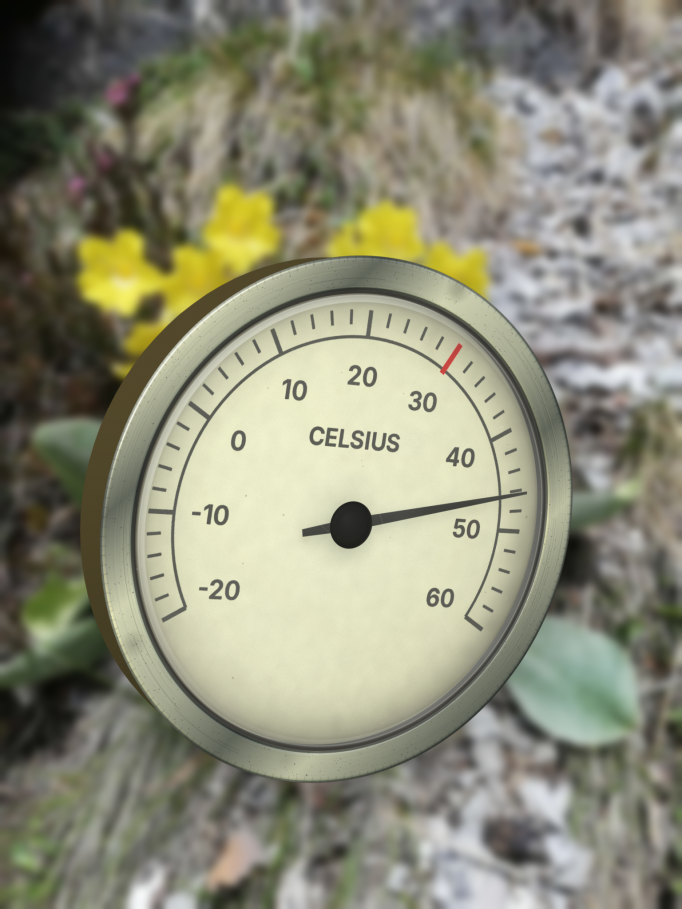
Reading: {"value": 46, "unit": "°C"}
